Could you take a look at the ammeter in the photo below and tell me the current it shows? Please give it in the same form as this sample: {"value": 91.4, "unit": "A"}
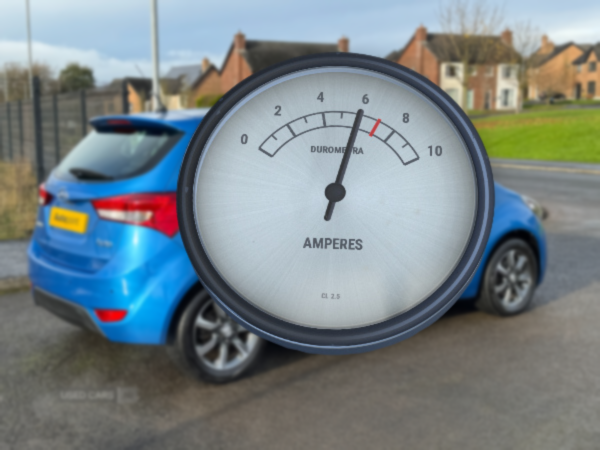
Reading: {"value": 6, "unit": "A"}
